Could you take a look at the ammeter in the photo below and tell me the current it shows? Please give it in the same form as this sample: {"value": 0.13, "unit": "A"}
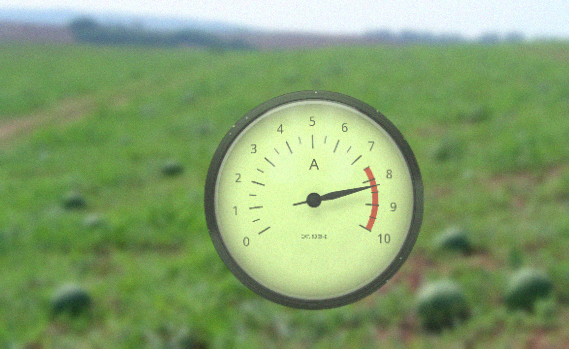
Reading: {"value": 8.25, "unit": "A"}
